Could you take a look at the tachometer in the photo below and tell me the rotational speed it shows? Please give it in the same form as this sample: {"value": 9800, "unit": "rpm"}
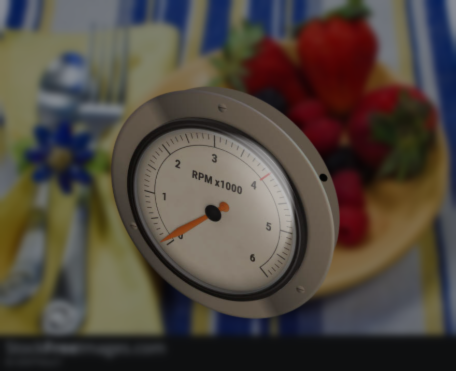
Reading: {"value": 100, "unit": "rpm"}
